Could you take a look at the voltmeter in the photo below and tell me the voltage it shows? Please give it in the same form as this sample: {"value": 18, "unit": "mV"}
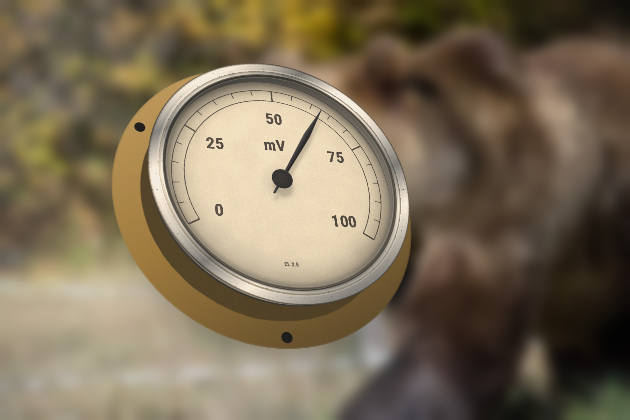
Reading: {"value": 62.5, "unit": "mV"}
